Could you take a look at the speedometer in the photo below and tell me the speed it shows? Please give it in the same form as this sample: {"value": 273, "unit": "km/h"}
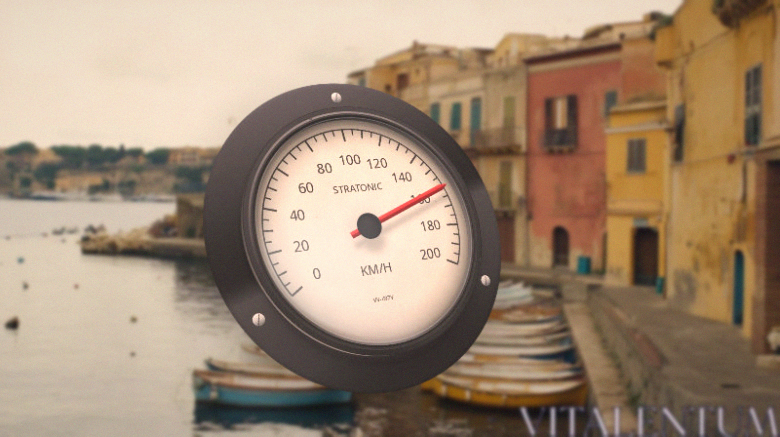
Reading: {"value": 160, "unit": "km/h"}
